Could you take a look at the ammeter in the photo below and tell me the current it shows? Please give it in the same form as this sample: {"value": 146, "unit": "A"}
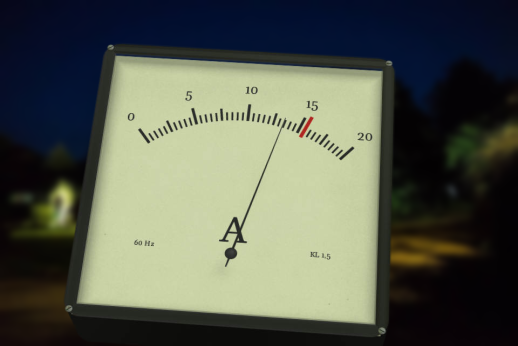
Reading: {"value": 13.5, "unit": "A"}
